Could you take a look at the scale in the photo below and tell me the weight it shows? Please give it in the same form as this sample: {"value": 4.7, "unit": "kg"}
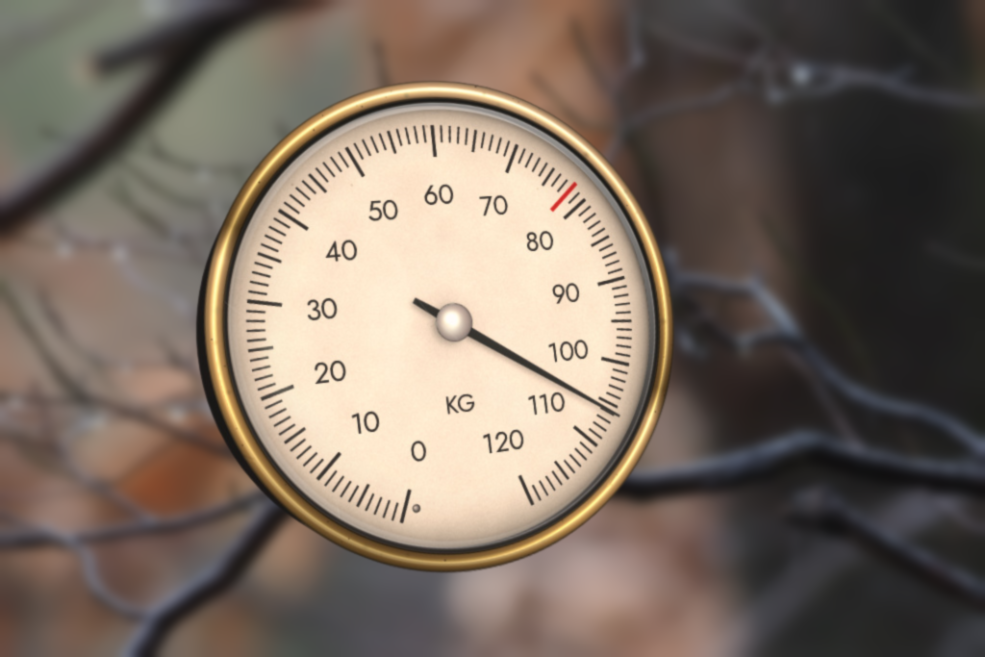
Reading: {"value": 106, "unit": "kg"}
